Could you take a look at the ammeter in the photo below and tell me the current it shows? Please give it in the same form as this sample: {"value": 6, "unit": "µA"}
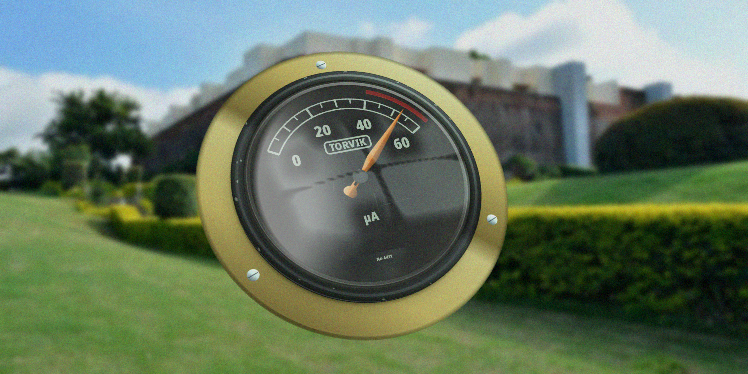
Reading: {"value": 52.5, "unit": "µA"}
